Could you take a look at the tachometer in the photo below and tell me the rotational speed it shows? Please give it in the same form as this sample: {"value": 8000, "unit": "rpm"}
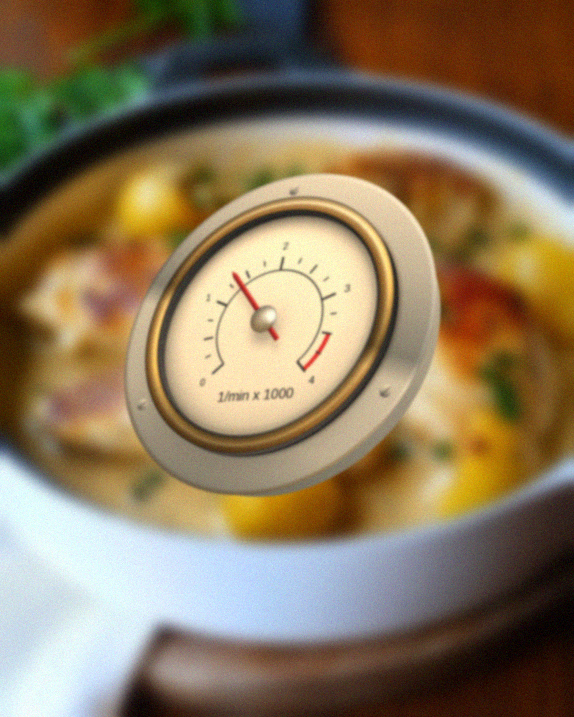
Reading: {"value": 1375, "unit": "rpm"}
